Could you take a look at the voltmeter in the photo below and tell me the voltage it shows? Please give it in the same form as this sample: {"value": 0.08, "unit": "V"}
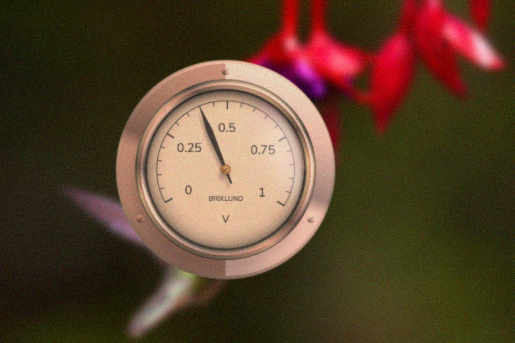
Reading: {"value": 0.4, "unit": "V"}
